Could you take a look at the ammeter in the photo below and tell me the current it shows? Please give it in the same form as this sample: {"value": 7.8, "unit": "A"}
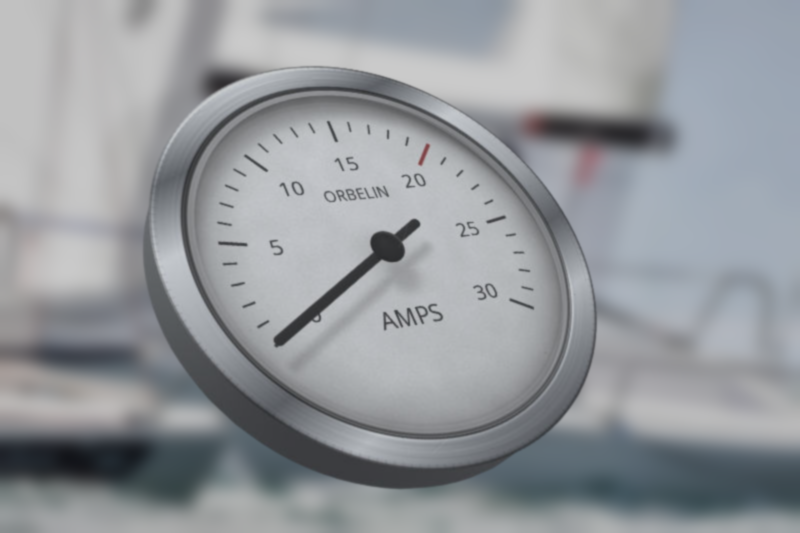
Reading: {"value": 0, "unit": "A"}
